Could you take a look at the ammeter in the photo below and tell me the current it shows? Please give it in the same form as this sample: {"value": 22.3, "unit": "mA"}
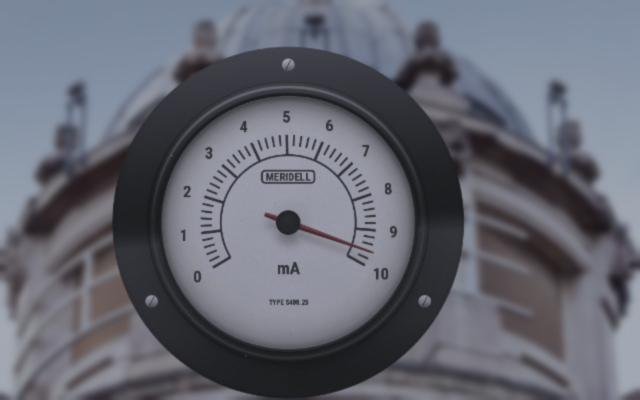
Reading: {"value": 9.6, "unit": "mA"}
